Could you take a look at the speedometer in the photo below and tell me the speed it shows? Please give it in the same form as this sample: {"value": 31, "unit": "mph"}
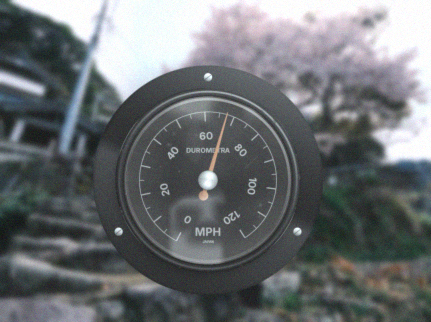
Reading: {"value": 67.5, "unit": "mph"}
